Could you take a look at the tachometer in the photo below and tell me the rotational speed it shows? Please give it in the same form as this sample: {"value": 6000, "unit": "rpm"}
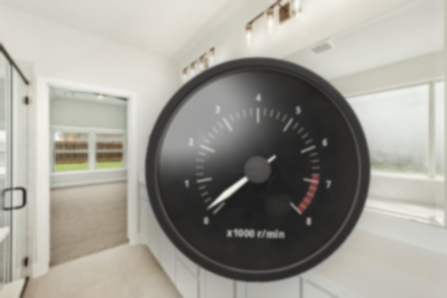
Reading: {"value": 200, "unit": "rpm"}
